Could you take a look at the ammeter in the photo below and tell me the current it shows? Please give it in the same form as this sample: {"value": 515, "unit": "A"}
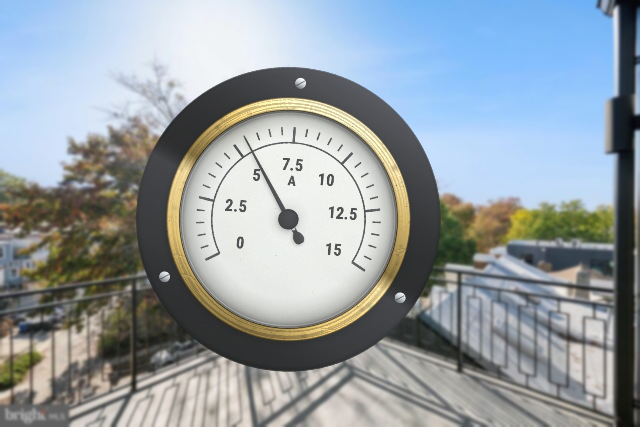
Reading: {"value": 5.5, "unit": "A"}
